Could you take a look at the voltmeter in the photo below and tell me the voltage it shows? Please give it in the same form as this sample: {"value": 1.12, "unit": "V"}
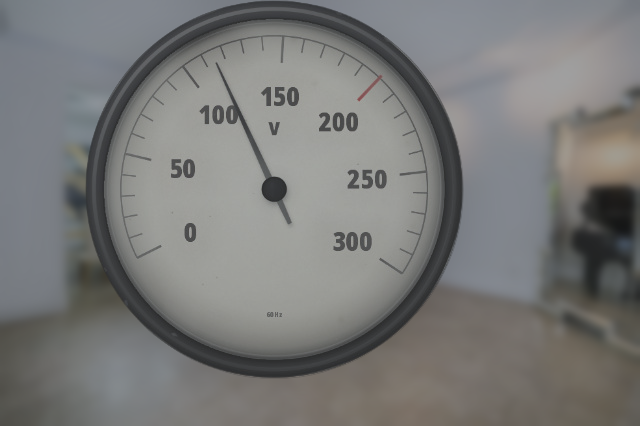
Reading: {"value": 115, "unit": "V"}
